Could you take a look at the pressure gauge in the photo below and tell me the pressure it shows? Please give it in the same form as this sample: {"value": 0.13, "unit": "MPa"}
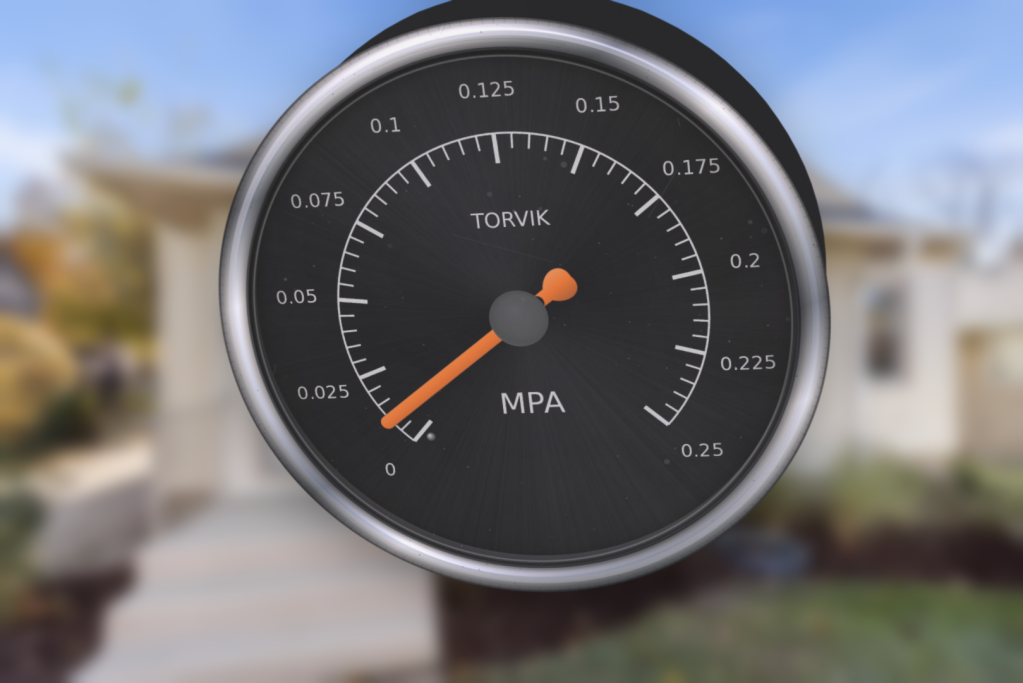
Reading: {"value": 0.01, "unit": "MPa"}
